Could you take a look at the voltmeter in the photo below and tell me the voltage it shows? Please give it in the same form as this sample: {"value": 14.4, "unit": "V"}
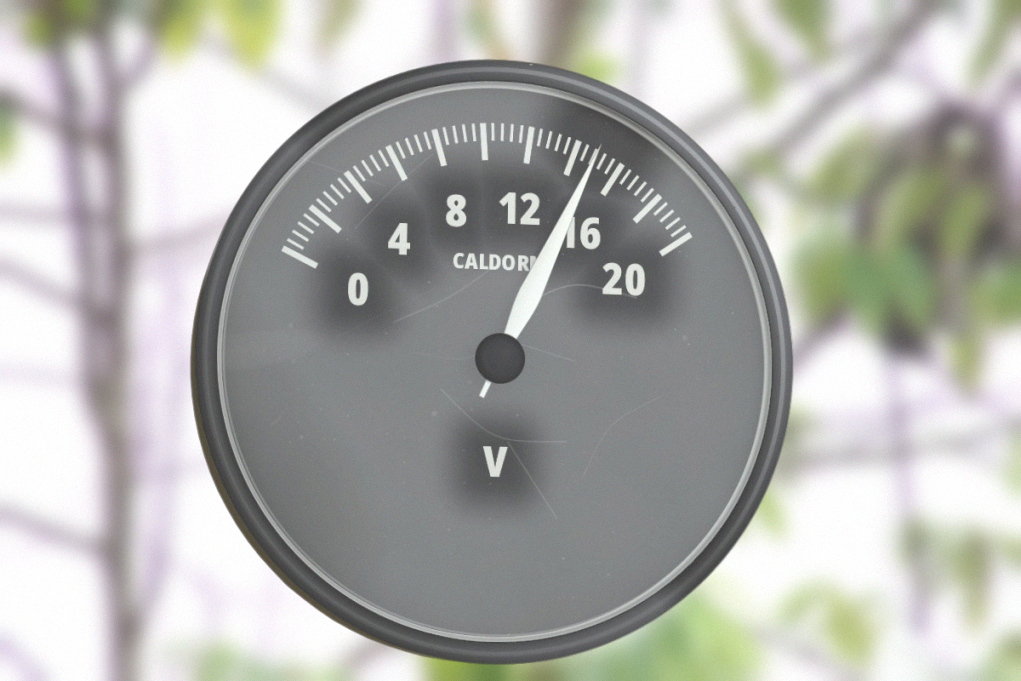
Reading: {"value": 14.8, "unit": "V"}
